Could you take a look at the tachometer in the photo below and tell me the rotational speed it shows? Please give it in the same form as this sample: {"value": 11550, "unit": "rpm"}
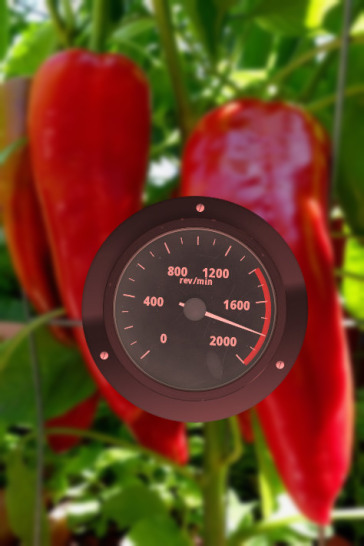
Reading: {"value": 1800, "unit": "rpm"}
